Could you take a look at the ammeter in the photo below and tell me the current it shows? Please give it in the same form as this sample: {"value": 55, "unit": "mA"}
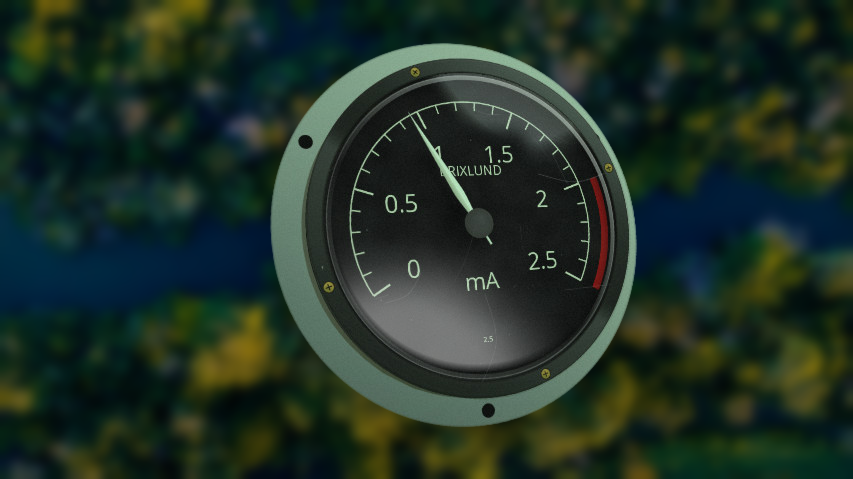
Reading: {"value": 0.95, "unit": "mA"}
